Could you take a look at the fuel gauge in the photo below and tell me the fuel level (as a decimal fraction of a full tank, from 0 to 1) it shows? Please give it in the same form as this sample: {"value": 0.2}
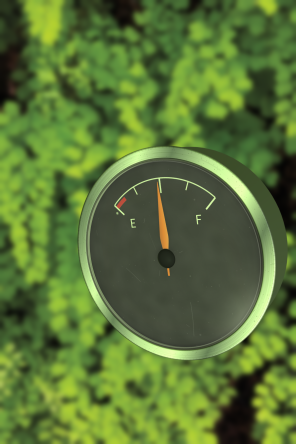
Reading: {"value": 0.5}
